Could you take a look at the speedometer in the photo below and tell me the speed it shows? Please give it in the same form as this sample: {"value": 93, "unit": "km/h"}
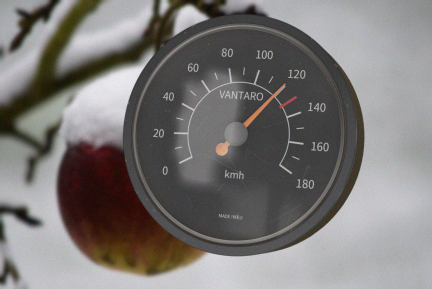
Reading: {"value": 120, "unit": "km/h"}
